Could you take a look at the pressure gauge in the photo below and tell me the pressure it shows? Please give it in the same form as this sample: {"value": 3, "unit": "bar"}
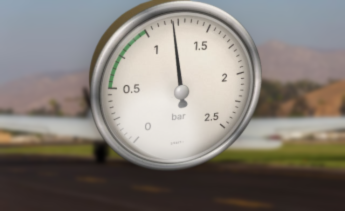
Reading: {"value": 1.2, "unit": "bar"}
